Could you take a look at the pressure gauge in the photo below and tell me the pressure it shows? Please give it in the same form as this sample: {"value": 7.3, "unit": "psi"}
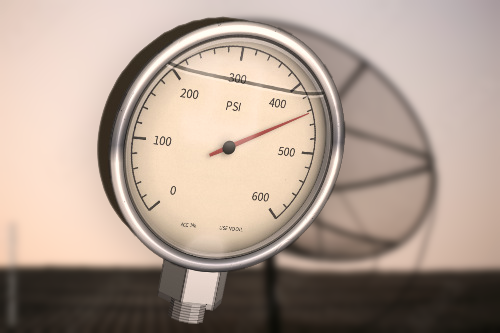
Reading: {"value": 440, "unit": "psi"}
